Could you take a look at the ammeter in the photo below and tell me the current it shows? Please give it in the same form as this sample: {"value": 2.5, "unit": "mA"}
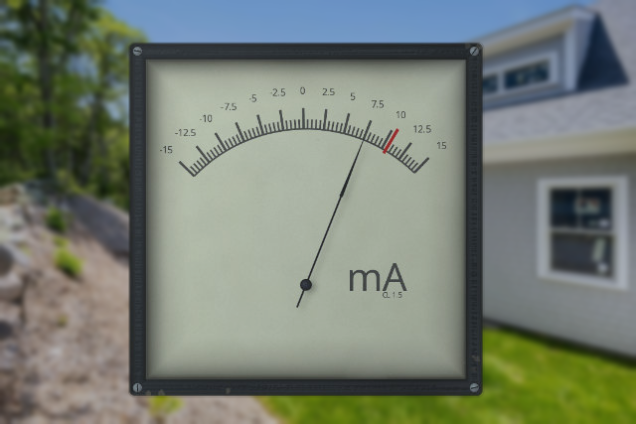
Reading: {"value": 7.5, "unit": "mA"}
